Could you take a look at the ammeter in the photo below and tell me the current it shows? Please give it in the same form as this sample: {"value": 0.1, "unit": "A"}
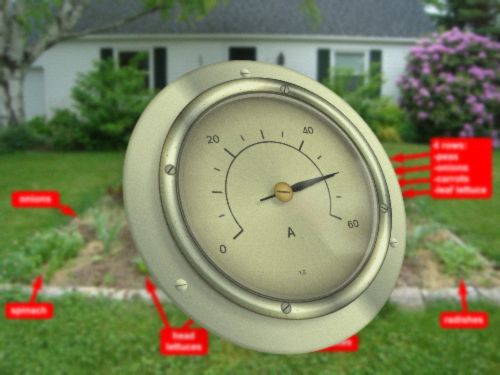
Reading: {"value": 50, "unit": "A"}
